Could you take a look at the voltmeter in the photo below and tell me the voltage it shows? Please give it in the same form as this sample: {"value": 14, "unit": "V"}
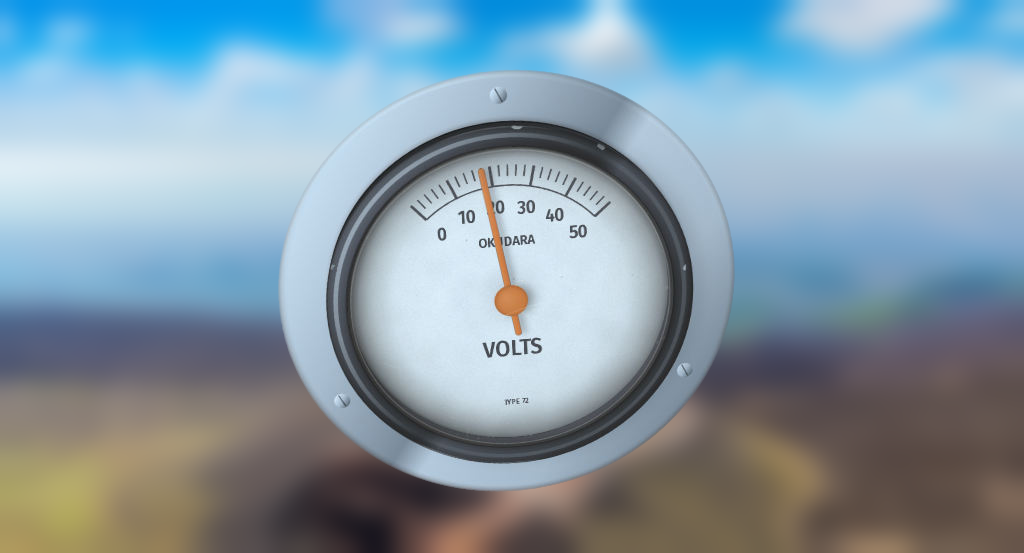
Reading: {"value": 18, "unit": "V"}
